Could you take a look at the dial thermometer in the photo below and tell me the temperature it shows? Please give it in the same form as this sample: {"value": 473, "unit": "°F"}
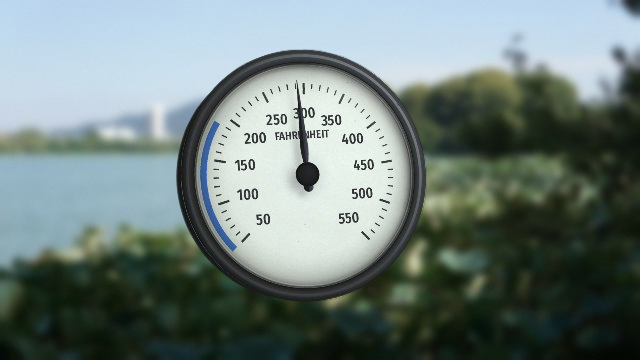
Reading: {"value": 290, "unit": "°F"}
